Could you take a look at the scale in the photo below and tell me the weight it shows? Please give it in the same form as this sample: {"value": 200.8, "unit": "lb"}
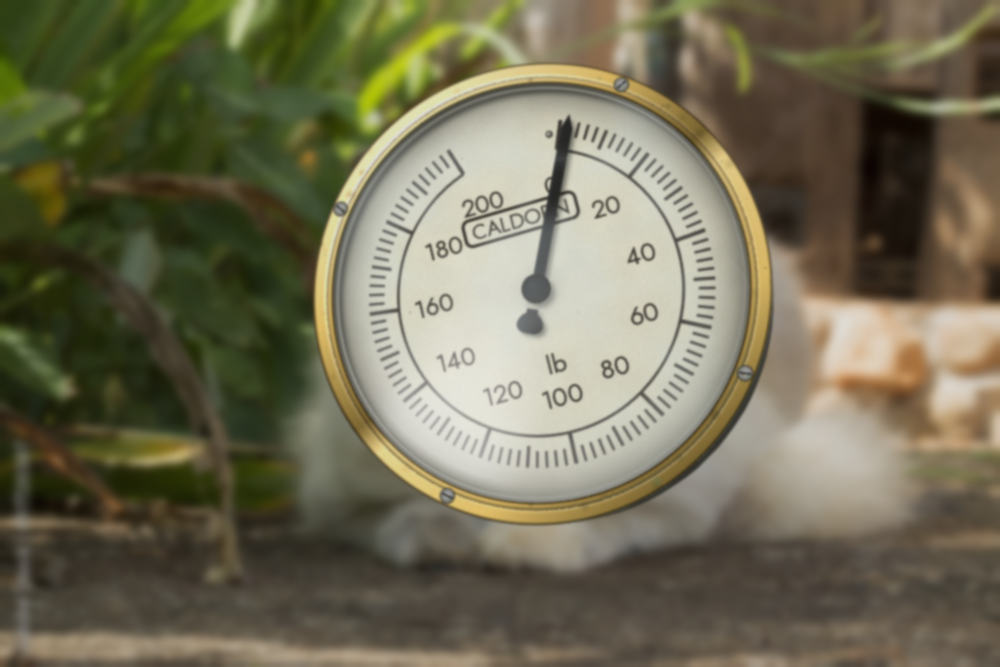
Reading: {"value": 2, "unit": "lb"}
